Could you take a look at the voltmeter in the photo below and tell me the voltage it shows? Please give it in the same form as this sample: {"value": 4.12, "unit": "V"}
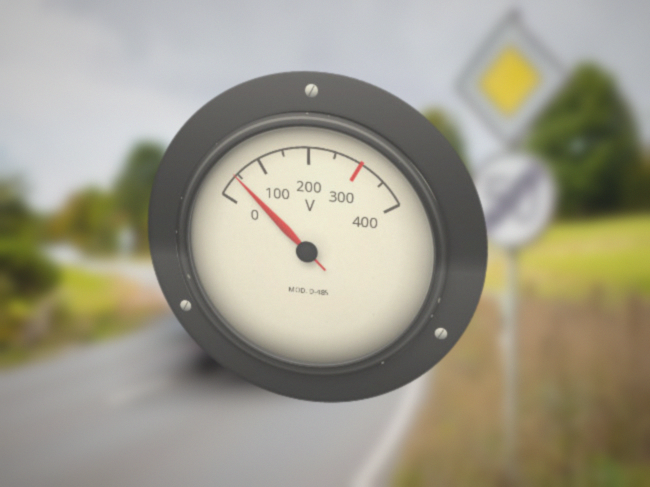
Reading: {"value": 50, "unit": "V"}
